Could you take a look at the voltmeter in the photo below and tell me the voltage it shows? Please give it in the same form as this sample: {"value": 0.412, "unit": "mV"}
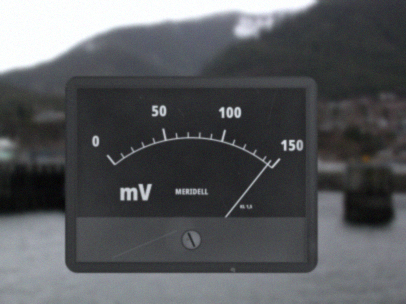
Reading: {"value": 145, "unit": "mV"}
